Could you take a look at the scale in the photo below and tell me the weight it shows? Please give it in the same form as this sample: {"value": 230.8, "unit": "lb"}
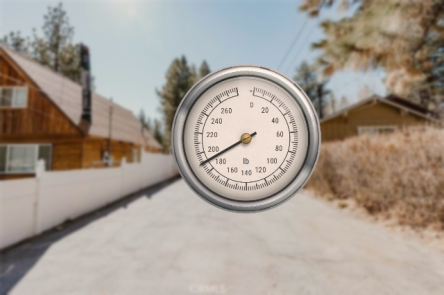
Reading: {"value": 190, "unit": "lb"}
